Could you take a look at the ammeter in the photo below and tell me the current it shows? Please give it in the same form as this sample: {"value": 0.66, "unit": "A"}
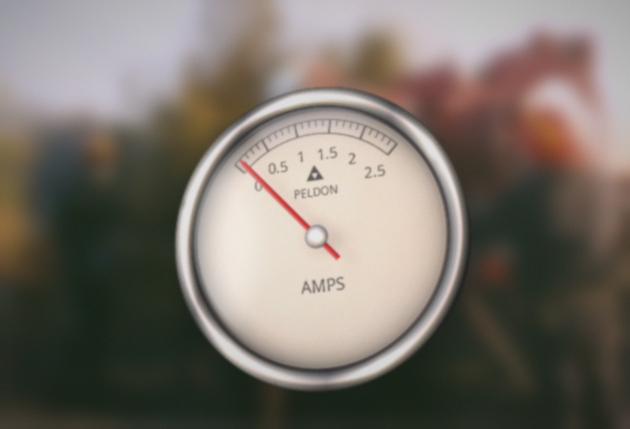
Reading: {"value": 0.1, "unit": "A"}
